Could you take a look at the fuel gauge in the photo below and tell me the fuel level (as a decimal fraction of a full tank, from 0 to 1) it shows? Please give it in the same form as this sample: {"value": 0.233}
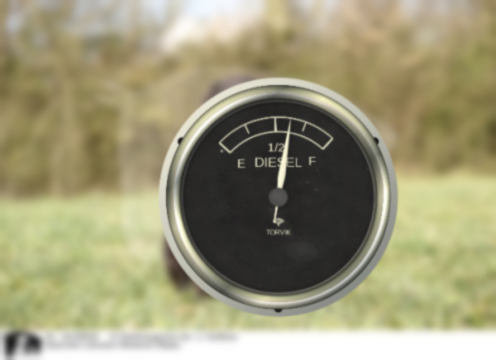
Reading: {"value": 0.625}
